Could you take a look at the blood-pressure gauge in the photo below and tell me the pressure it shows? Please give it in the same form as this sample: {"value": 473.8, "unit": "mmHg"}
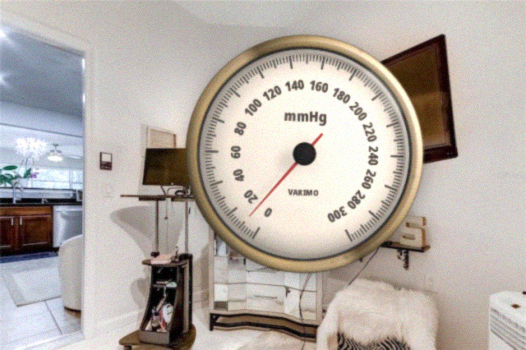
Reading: {"value": 10, "unit": "mmHg"}
